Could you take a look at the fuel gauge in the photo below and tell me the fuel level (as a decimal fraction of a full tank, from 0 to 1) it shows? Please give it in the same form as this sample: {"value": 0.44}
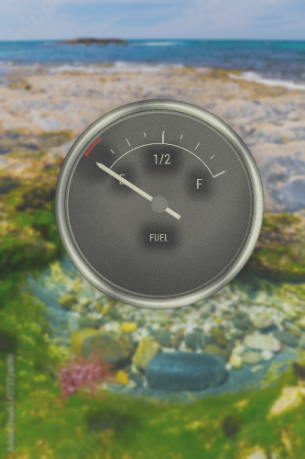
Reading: {"value": 0}
